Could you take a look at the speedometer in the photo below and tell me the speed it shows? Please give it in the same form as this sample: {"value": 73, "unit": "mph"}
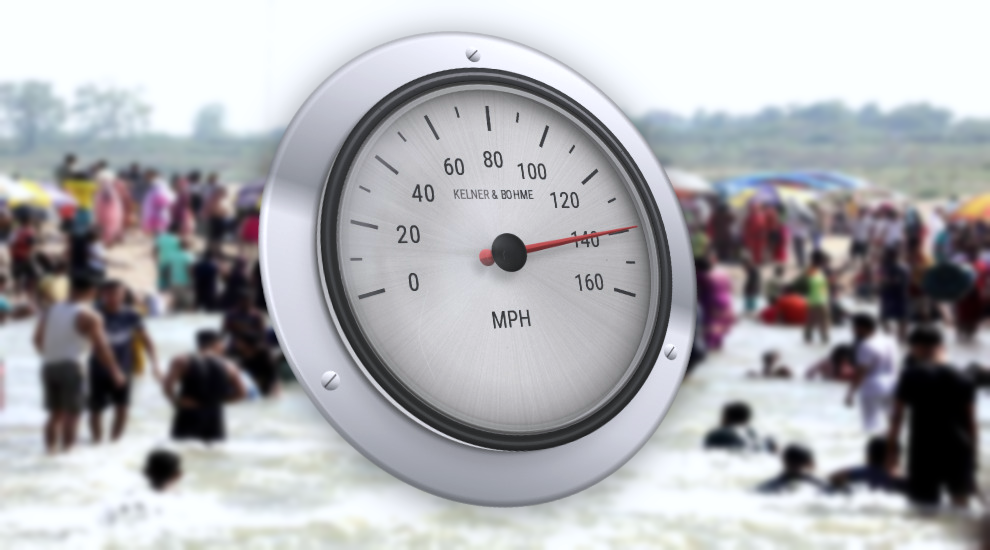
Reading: {"value": 140, "unit": "mph"}
